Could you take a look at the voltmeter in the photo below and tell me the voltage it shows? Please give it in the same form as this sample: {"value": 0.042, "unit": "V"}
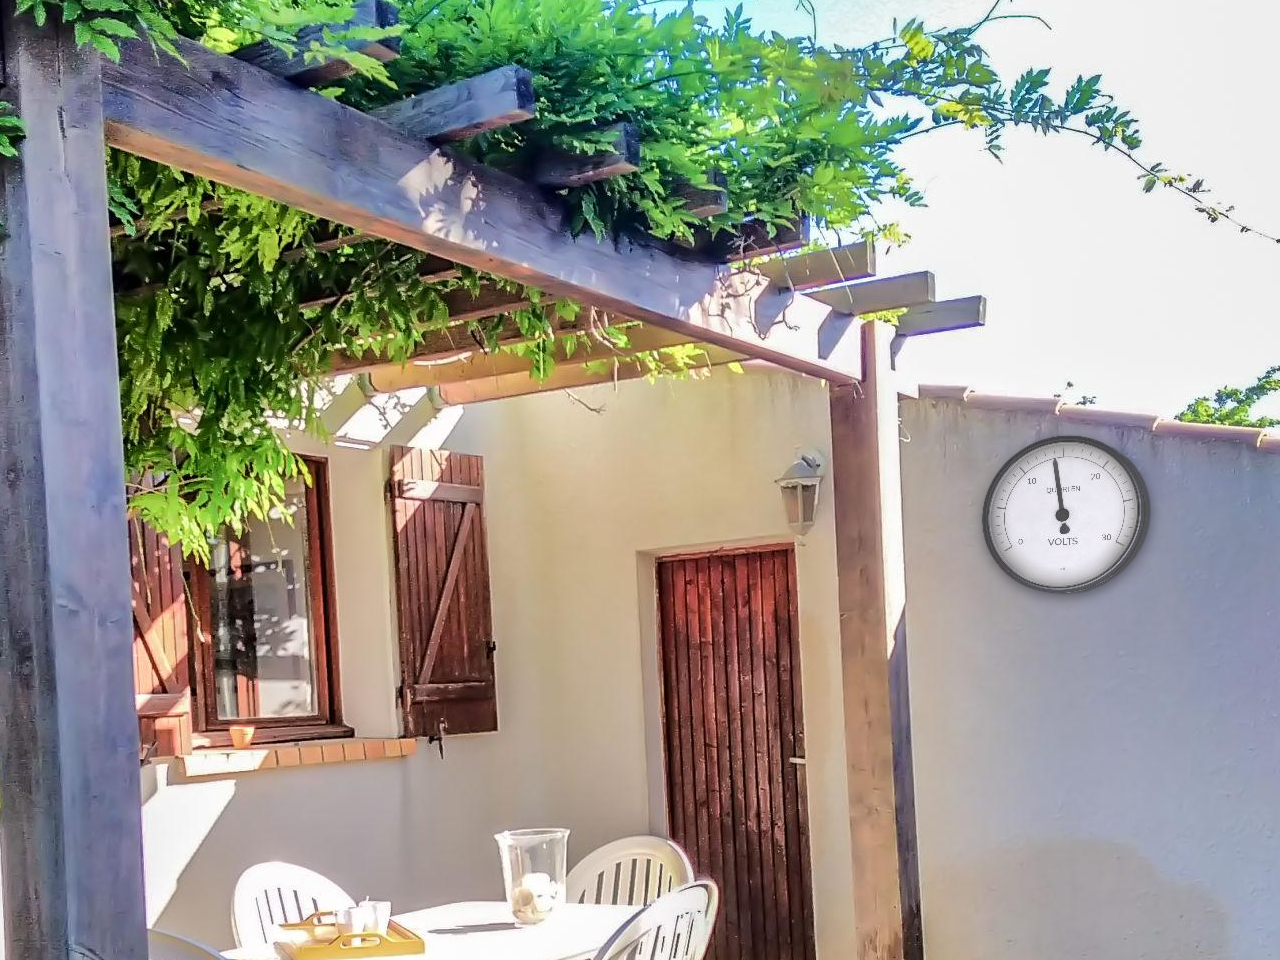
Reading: {"value": 14, "unit": "V"}
